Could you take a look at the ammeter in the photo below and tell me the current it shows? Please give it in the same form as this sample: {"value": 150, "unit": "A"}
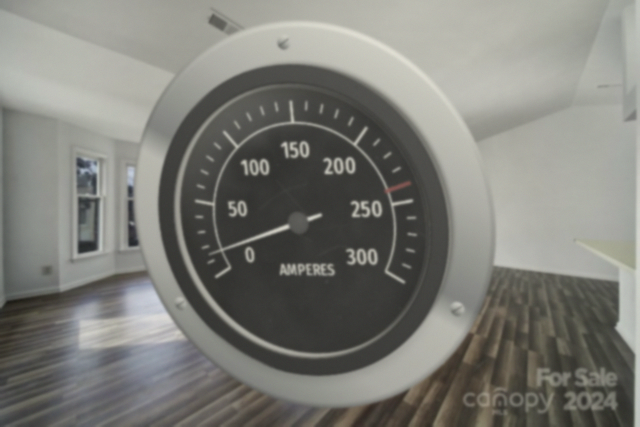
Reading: {"value": 15, "unit": "A"}
